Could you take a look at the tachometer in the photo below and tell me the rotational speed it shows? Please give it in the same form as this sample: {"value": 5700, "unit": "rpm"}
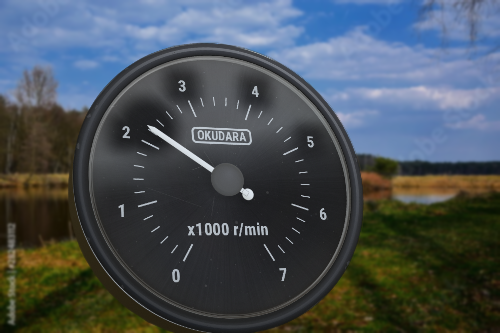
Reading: {"value": 2200, "unit": "rpm"}
